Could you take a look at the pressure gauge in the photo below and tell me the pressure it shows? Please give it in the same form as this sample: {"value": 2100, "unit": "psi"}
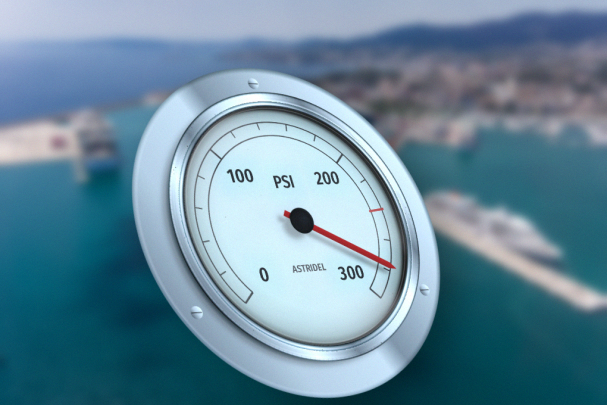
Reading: {"value": 280, "unit": "psi"}
